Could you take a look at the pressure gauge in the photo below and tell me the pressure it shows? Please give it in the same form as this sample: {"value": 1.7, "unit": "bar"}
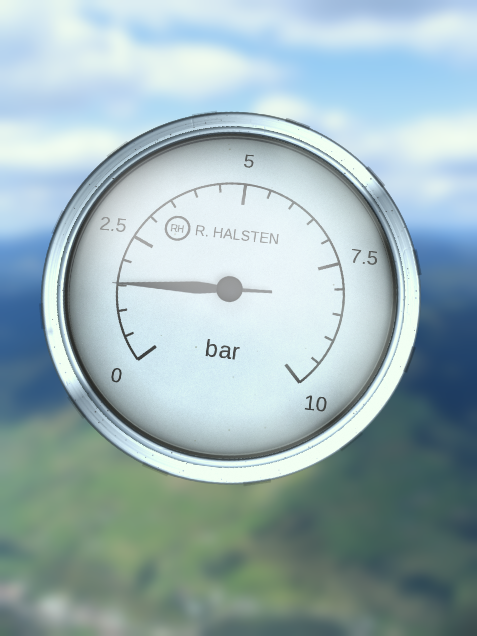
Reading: {"value": 1.5, "unit": "bar"}
